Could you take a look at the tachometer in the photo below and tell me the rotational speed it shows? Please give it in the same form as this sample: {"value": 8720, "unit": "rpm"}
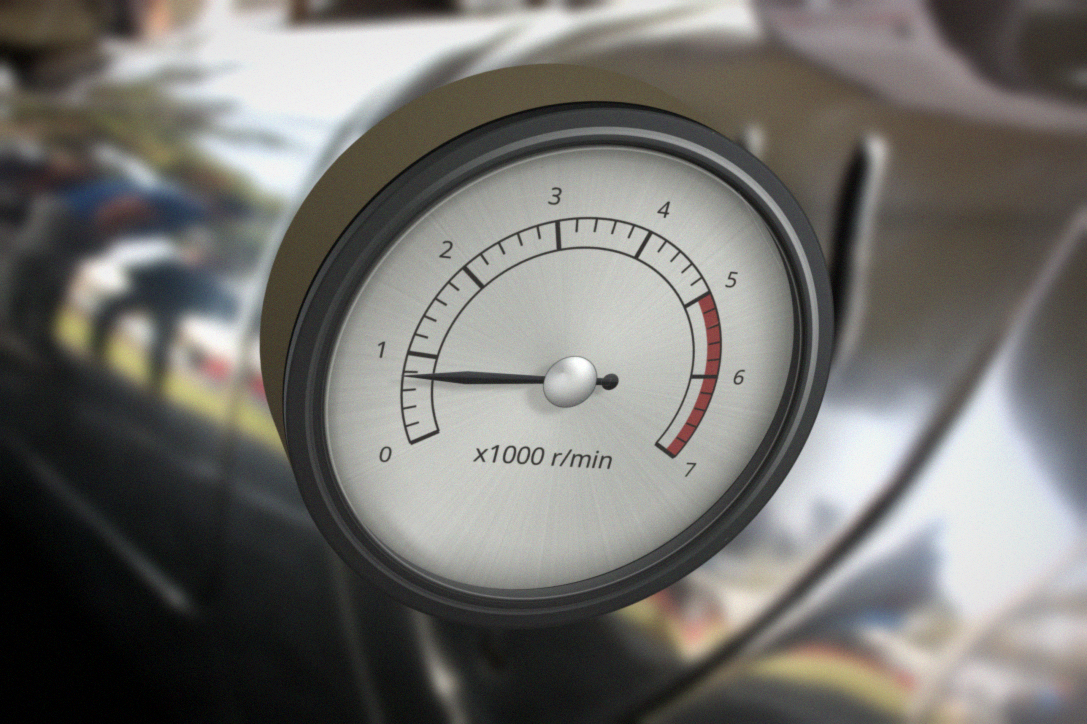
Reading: {"value": 800, "unit": "rpm"}
